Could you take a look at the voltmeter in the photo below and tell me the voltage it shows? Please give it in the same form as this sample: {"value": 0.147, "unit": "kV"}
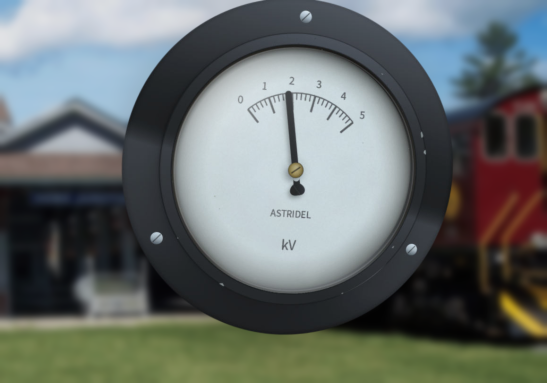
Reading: {"value": 1.8, "unit": "kV"}
